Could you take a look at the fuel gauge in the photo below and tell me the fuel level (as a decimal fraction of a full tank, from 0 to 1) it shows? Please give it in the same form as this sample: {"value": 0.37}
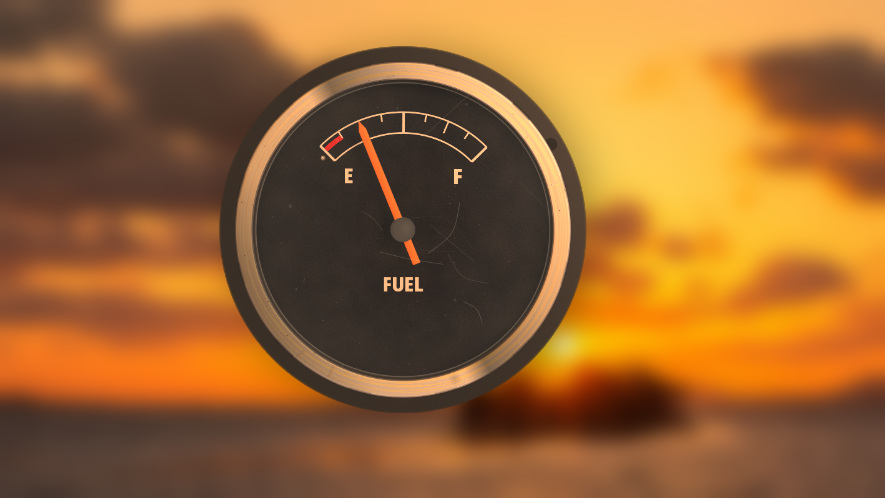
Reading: {"value": 0.25}
